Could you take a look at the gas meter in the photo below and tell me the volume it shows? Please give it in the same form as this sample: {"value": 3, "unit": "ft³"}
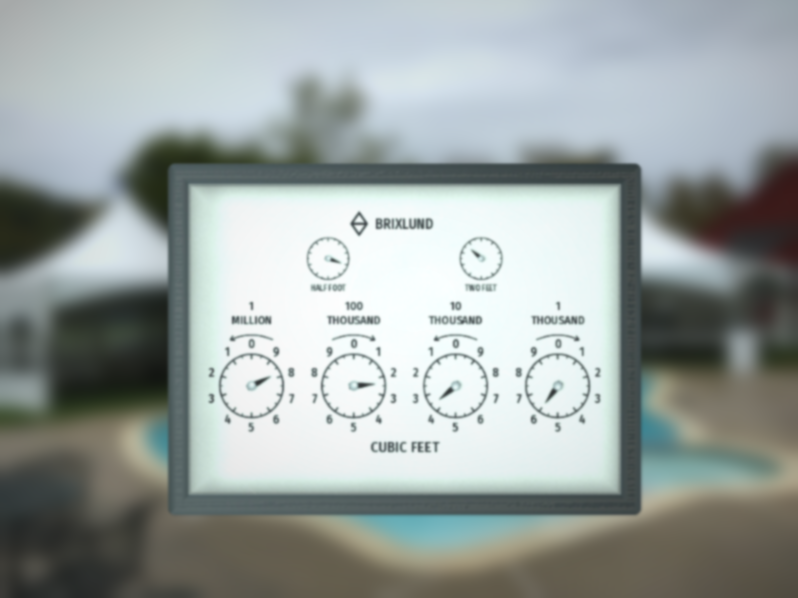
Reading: {"value": 823600, "unit": "ft³"}
